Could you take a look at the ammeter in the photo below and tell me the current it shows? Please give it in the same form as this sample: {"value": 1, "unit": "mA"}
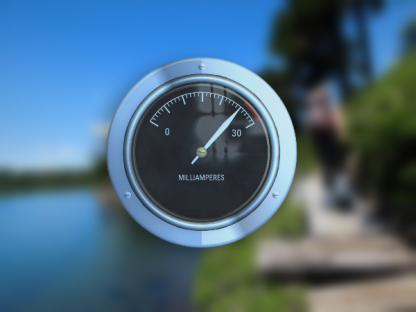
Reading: {"value": 25, "unit": "mA"}
